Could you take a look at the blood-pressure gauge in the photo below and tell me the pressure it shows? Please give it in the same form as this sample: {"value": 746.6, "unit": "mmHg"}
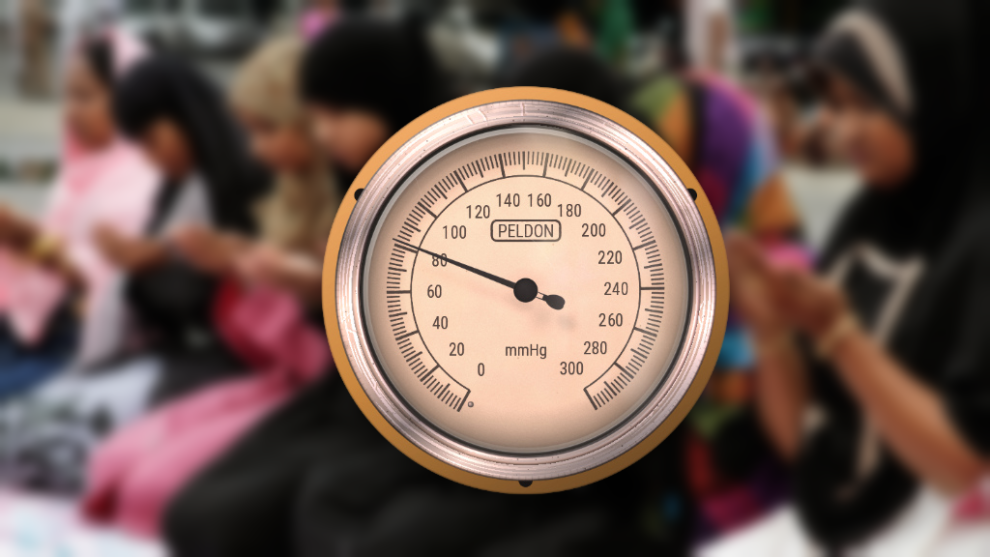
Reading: {"value": 82, "unit": "mmHg"}
